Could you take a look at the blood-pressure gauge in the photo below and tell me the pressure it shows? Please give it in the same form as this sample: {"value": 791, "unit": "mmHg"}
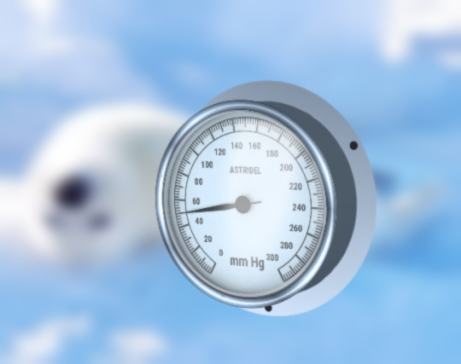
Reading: {"value": 50, "unit": "mmHg"}
